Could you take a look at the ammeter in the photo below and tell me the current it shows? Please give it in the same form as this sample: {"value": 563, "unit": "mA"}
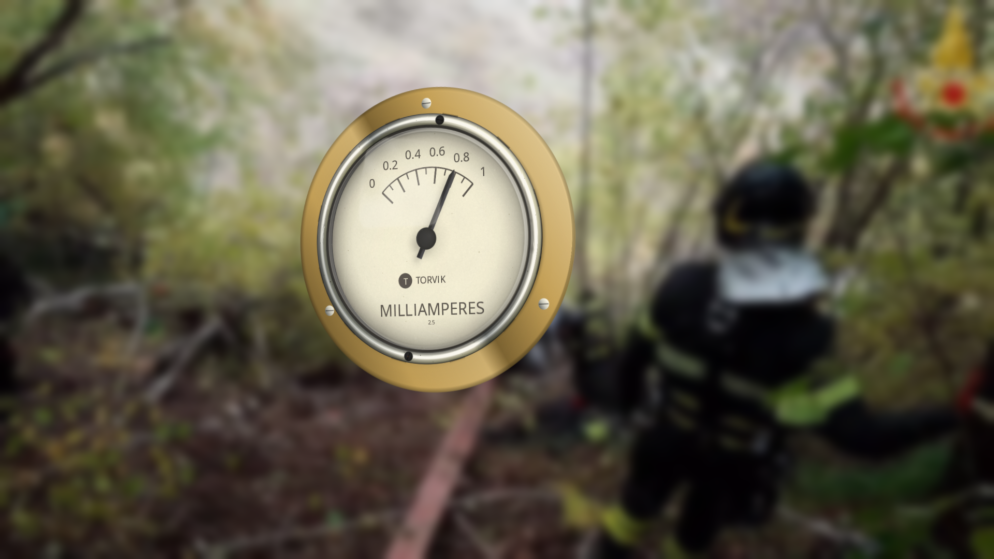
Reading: {"value": 0.8, "unit": "mA"}
